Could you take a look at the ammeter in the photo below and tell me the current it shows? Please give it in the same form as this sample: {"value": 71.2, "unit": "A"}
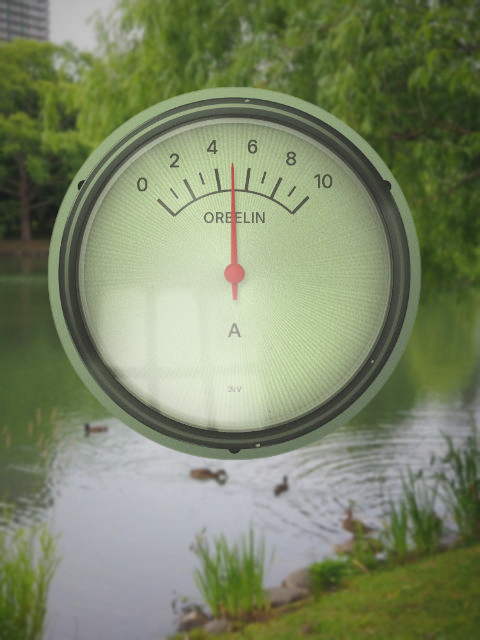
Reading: {"value": 5, "unit": "A"}
